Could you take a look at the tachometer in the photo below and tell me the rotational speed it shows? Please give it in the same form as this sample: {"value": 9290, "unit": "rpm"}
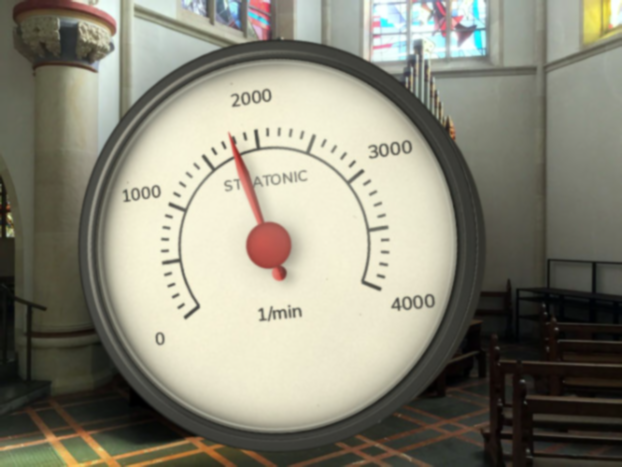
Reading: {"value": 1800, "unit": "rpm"}
